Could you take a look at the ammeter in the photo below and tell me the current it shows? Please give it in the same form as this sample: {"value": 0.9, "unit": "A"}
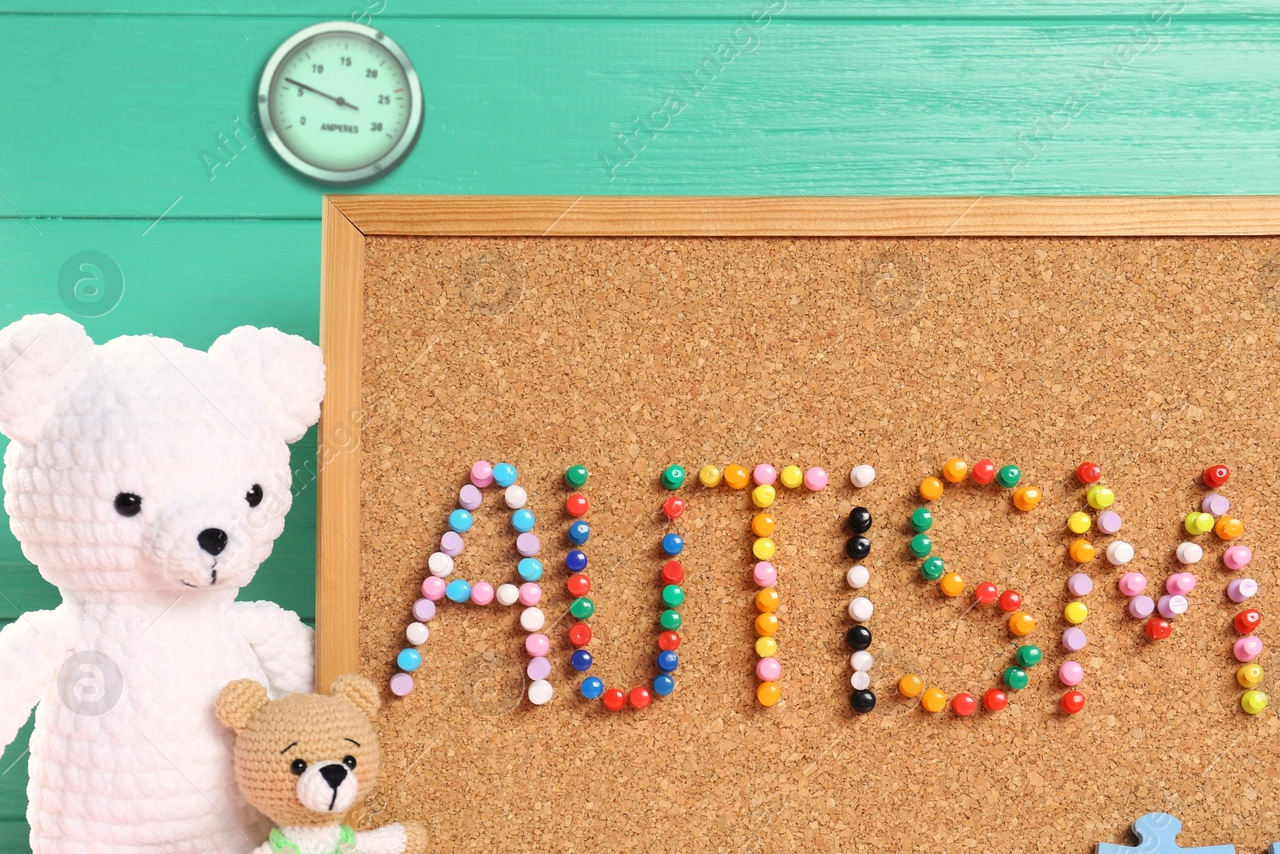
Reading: {"value": 6, "unit": "A"}
